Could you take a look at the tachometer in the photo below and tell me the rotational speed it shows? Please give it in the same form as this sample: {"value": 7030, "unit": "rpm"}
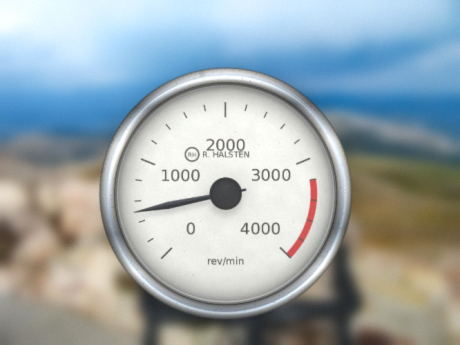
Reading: {"value": 500, "unit": "rpm"}
